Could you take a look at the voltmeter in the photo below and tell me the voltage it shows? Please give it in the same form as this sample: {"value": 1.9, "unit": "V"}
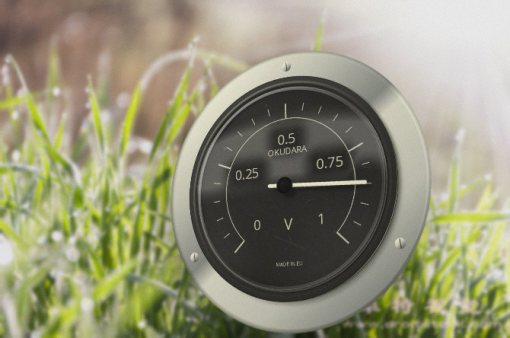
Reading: {"value": 0.85, "unit": "V"}
